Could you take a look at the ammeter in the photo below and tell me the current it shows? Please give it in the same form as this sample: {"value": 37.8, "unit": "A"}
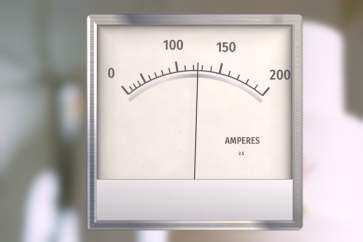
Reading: {"value": 125, "unit": "A"}
